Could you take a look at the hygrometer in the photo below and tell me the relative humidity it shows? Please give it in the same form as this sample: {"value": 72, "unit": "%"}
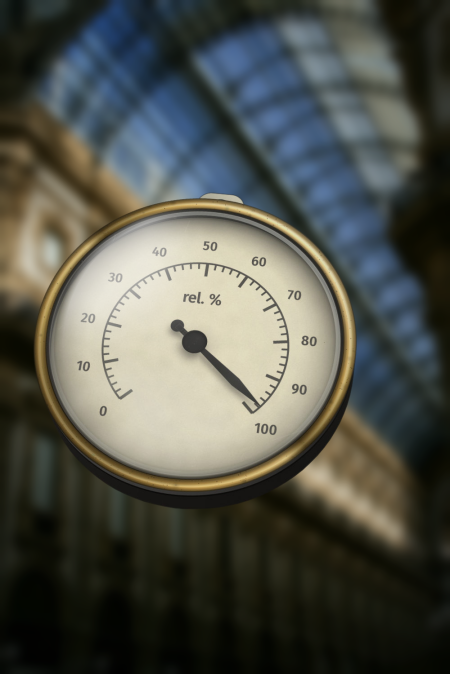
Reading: {"value": 98, "unit": "%"}
